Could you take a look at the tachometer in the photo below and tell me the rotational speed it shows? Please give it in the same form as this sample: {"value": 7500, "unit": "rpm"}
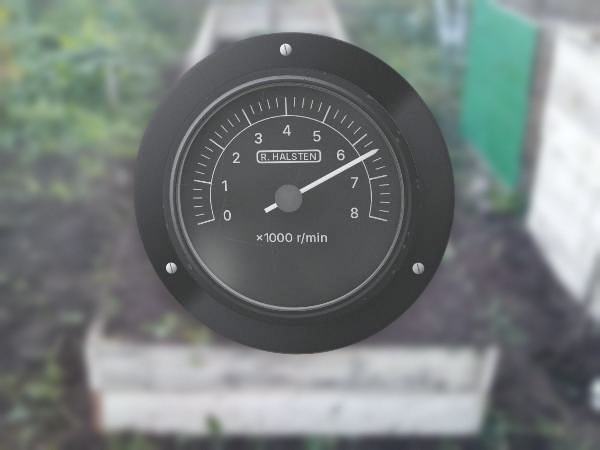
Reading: {"value": 6400, "unit": "rpm"}
